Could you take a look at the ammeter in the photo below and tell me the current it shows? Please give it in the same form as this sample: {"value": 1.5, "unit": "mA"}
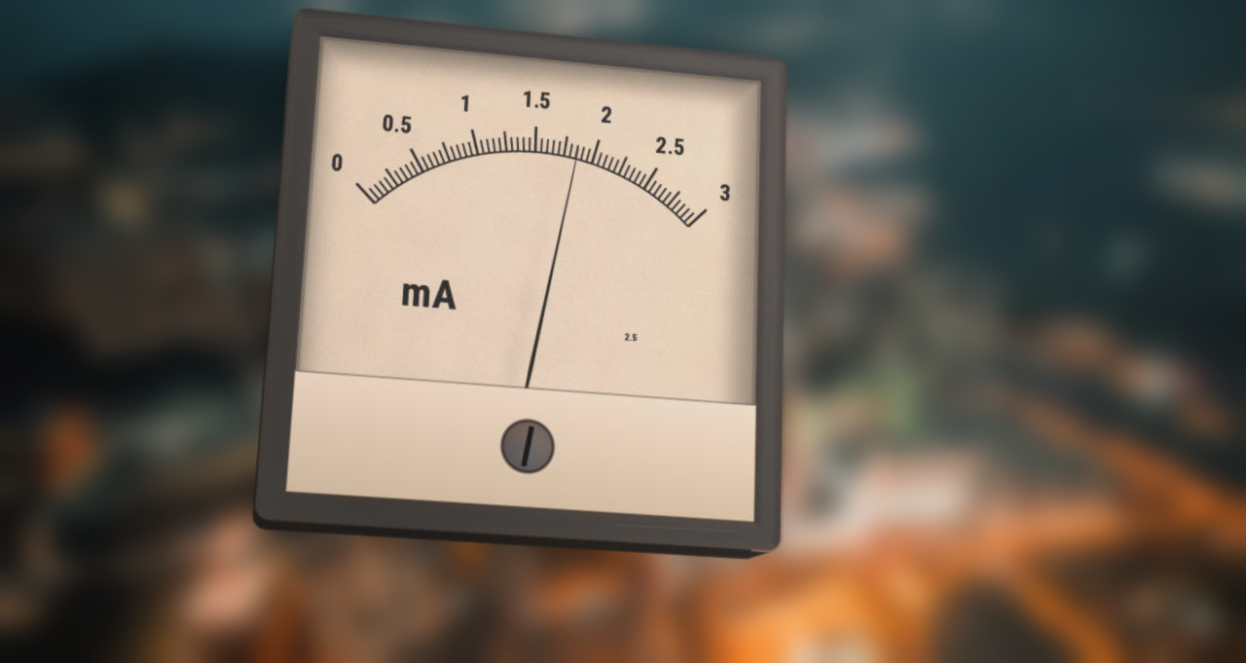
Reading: {"value": 1.85, "unit": "mA"}
